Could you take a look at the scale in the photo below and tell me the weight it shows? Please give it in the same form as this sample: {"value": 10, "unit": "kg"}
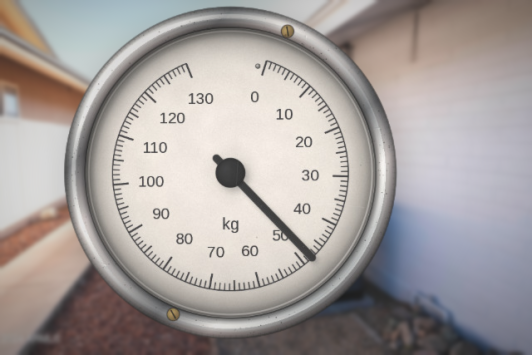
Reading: {"value": 48, "unit": "kg"}
